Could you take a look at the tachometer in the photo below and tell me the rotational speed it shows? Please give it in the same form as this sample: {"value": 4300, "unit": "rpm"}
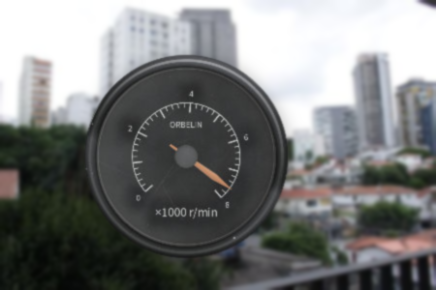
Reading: {"value": 7600, "unit": "rpm"}
